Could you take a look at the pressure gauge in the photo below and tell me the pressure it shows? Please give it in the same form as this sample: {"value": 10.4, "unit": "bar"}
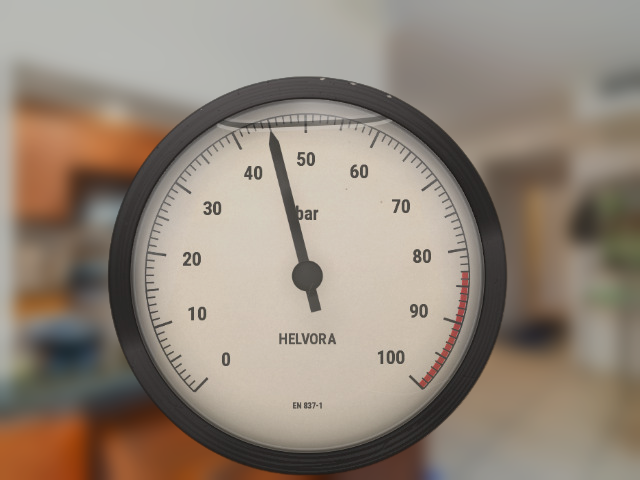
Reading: {"value": 45, "unit": "bar"}
